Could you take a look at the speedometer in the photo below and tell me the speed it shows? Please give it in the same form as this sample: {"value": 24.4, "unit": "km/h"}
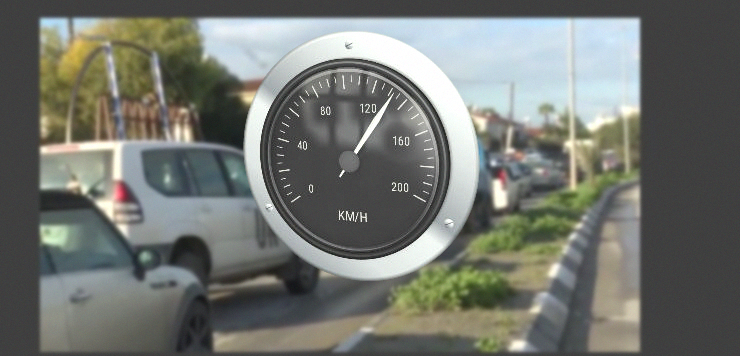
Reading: {"value": 132.5, "unit": "km/h"}
